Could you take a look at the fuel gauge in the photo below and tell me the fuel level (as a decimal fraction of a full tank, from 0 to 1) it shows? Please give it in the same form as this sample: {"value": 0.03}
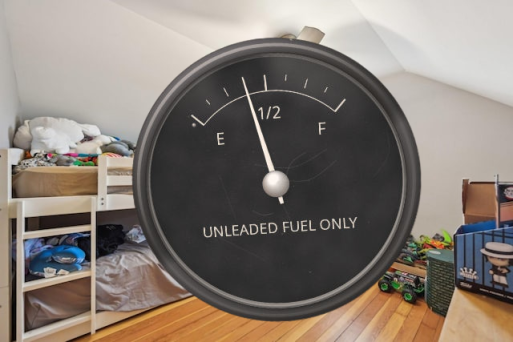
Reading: {"value": 0.375}
